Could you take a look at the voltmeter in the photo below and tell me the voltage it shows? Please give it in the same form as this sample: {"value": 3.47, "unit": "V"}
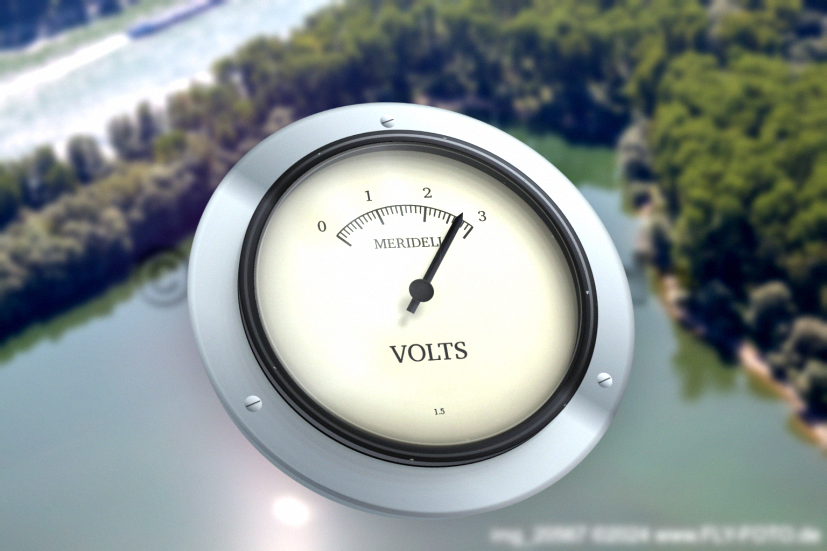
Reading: {"value": 2.7, "unit": "V"}
